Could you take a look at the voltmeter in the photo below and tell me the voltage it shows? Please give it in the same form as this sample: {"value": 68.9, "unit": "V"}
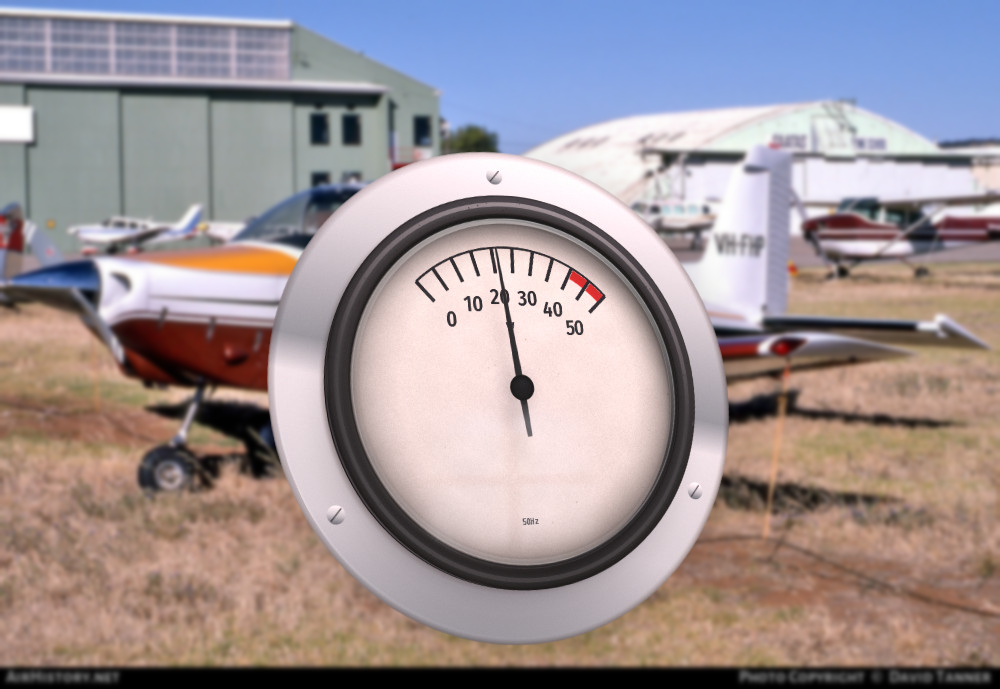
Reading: {"value": 20, "unit": "V"}
